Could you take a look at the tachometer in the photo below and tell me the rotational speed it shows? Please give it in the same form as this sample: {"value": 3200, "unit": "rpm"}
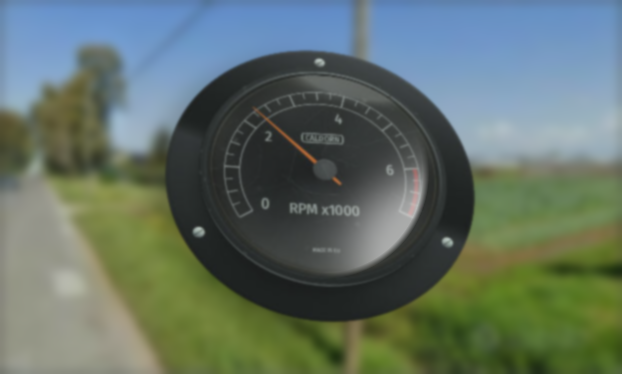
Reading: {"value": 2250, "unit": "rpm"}
